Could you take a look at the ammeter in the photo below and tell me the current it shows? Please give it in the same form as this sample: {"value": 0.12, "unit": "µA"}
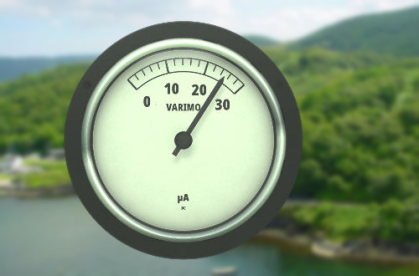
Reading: {"value": 25, "unit": "µA"}
